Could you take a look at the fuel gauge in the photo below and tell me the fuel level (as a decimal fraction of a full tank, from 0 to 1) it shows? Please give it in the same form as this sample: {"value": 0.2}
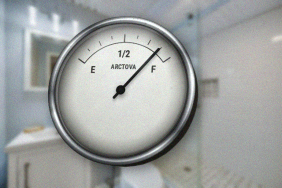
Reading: {"value": 0.875}
